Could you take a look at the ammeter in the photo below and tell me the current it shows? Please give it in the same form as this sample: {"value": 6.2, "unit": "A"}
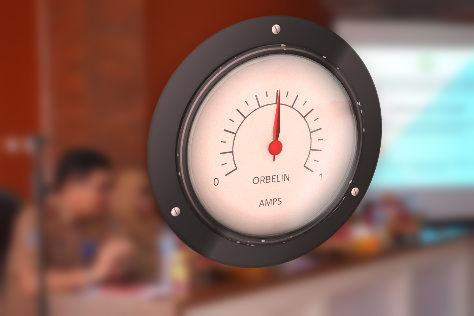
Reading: {"value": 0.5, "unit": "A"}
